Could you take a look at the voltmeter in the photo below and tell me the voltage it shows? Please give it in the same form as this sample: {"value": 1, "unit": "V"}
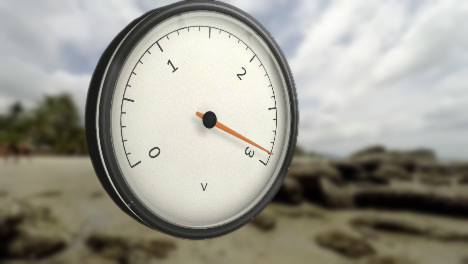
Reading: {"value": 2.9, "unit": "V"}
